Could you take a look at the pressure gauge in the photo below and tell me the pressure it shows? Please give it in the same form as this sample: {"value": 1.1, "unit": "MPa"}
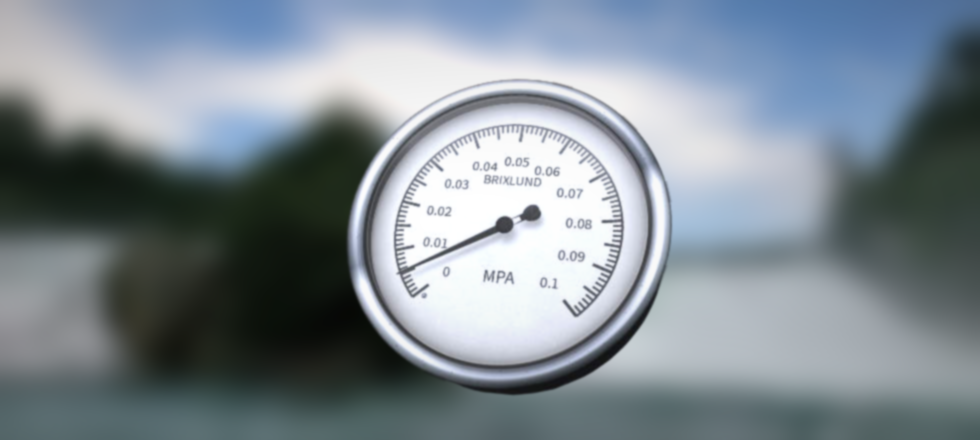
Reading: {"value": 0.005, "unit": "MPa"}
